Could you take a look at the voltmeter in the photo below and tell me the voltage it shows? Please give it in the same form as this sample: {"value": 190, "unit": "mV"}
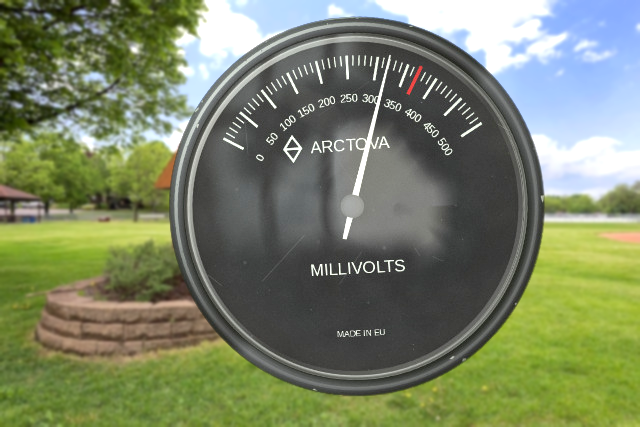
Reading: {"value": 320, "unit": "mV"}
